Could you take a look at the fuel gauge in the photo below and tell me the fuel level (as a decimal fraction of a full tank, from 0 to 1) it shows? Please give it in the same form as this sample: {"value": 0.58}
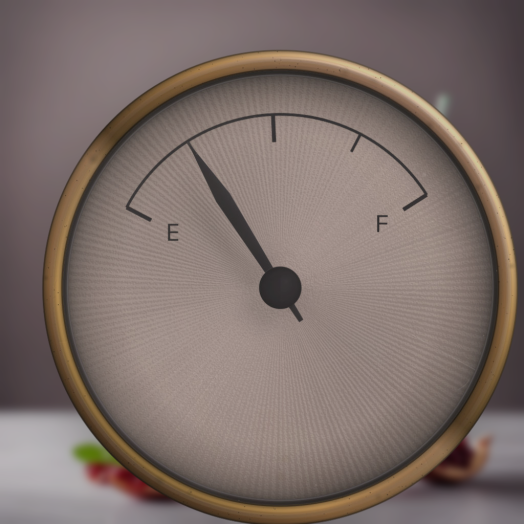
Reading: {"value": 0.25}
